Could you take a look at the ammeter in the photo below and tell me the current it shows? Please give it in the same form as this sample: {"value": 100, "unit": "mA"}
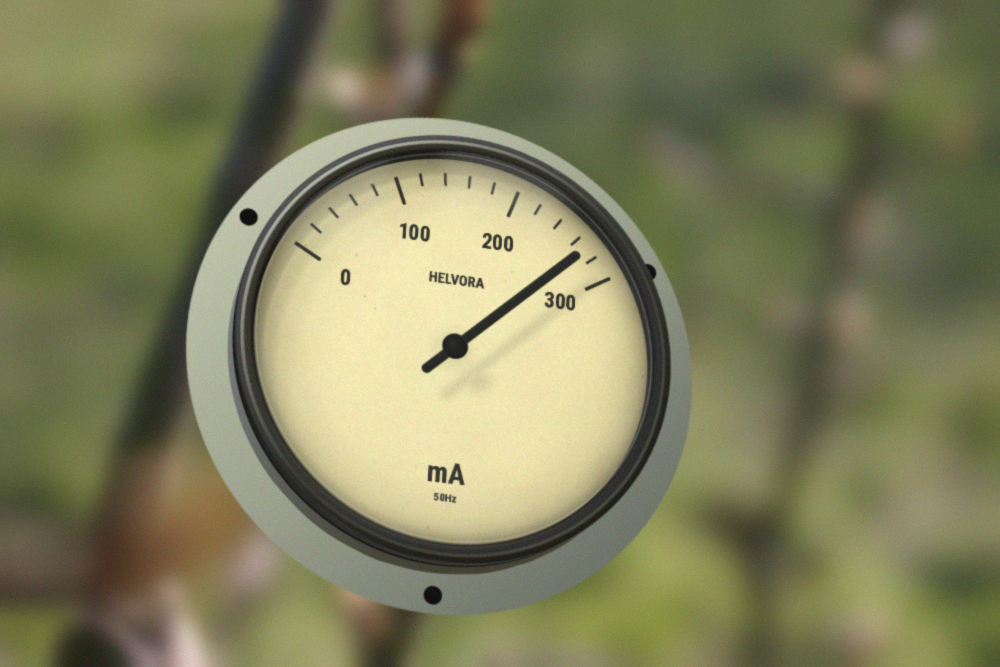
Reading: {"value": 270, "unit": "mA"}
